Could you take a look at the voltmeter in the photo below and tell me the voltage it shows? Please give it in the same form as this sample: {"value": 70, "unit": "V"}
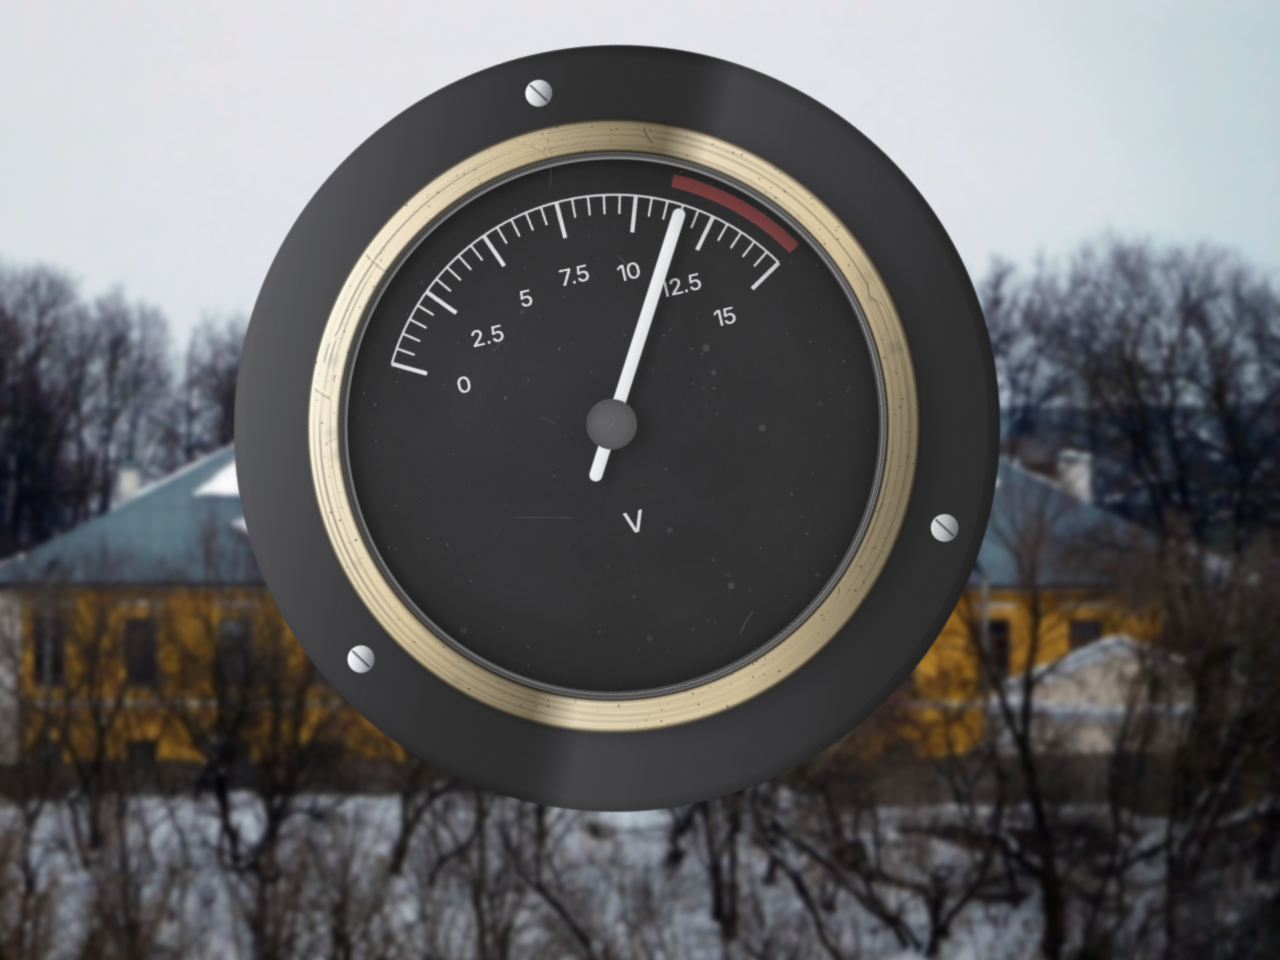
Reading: {"value": 11.5, "unit": "V"}
